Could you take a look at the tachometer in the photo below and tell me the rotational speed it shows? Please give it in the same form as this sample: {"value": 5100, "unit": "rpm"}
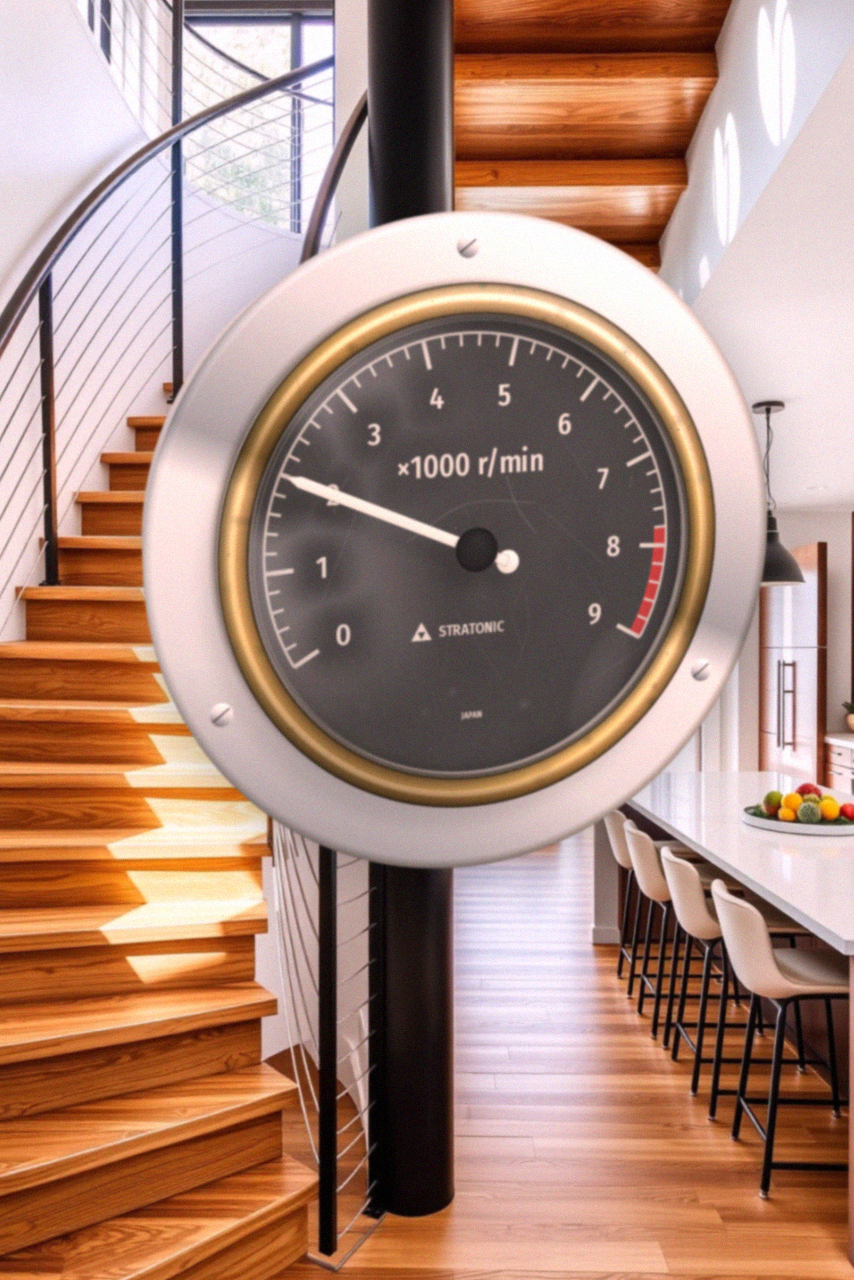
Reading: {"value": 2000, "unit": "rpm"}
